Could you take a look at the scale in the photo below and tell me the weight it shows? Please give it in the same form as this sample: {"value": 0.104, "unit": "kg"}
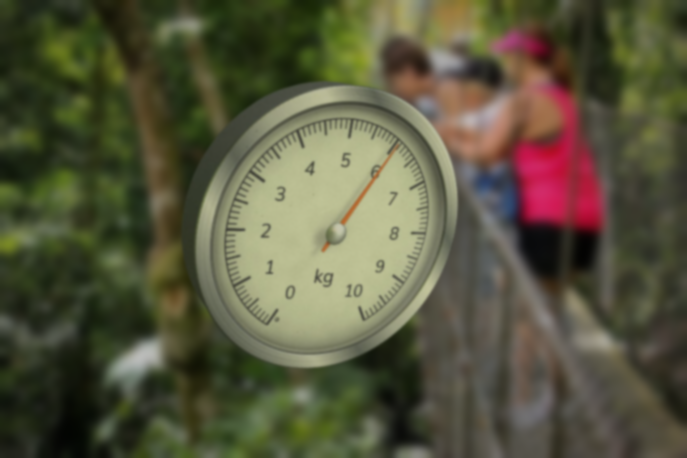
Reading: {"value": 6, "unit": "kg"}
